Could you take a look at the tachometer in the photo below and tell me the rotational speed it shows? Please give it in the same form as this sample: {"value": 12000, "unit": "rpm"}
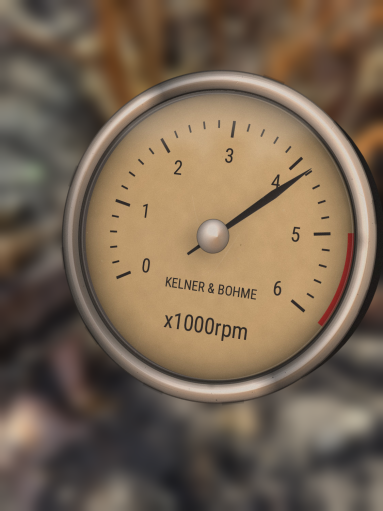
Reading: {"value": 4200, "unit": "rpm"}
